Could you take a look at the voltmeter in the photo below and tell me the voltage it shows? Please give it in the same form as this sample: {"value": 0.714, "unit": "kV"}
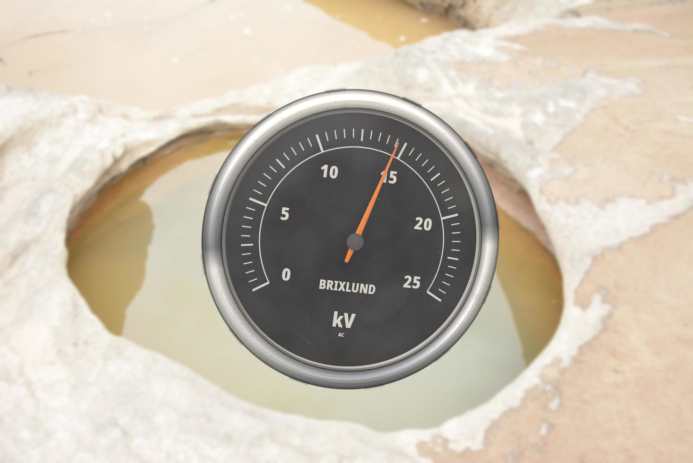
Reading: {"value": 14.5, "unit": "kV"}
